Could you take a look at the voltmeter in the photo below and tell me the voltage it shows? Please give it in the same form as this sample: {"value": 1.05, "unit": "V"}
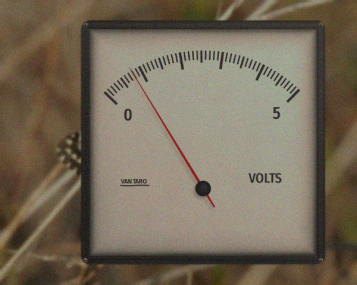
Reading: {"value": 0.8, "unit": "V"}
